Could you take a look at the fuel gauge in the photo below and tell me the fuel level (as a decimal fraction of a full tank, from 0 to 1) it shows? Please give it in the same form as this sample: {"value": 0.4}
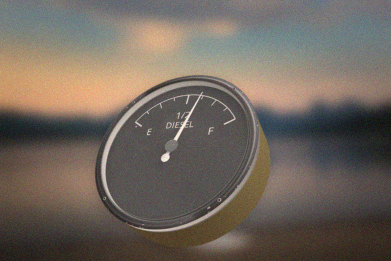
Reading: {"value": 0.625}
